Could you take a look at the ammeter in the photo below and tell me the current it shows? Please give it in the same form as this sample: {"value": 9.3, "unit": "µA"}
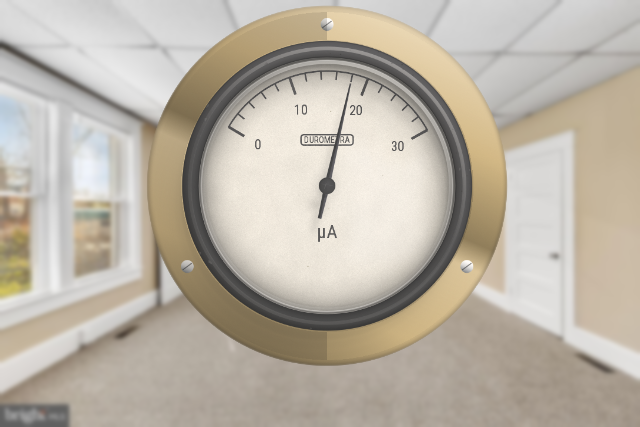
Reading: {"value": 18, "unit": "µA"}
